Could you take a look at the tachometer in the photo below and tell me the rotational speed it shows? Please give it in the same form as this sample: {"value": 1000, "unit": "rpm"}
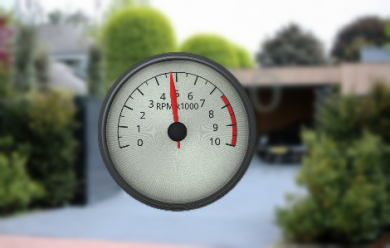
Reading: {"value": 4750, "unit": "rpm"}
